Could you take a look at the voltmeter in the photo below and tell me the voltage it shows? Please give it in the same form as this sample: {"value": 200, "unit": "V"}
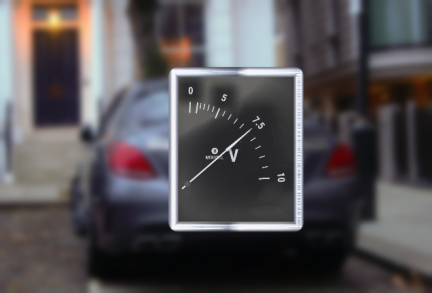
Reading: {"value": 7.5, "unit": "V"}
